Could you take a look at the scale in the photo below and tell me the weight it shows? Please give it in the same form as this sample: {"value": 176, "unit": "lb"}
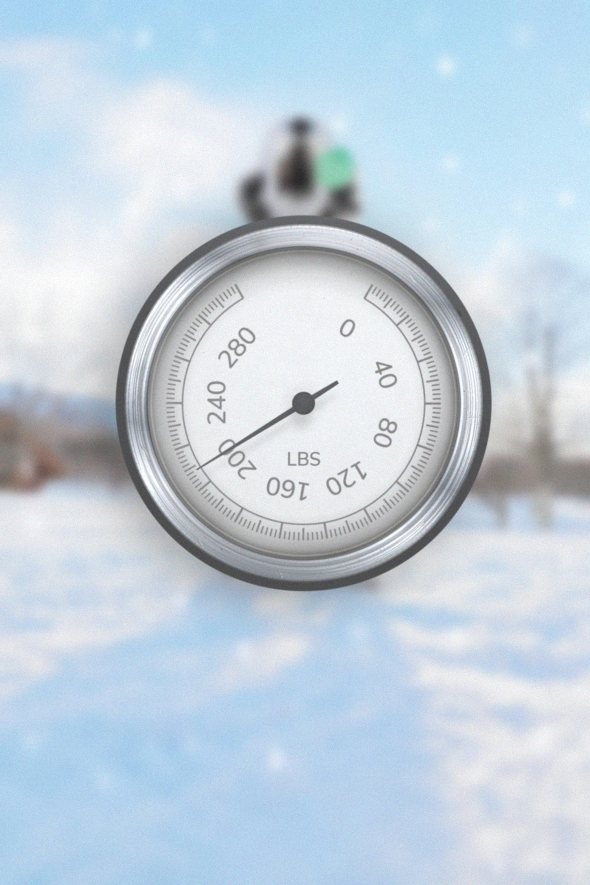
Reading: {"value": 208, "unit": "lb"}
